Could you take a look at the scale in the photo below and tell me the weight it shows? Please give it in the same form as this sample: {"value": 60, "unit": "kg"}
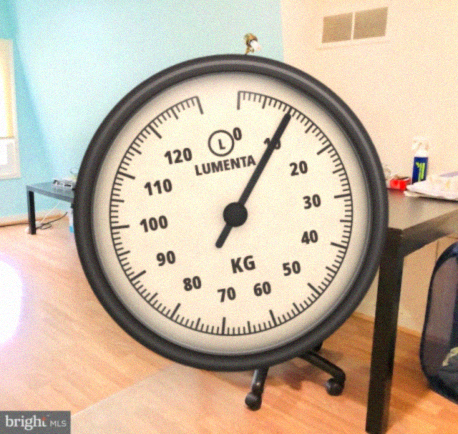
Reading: {"value": 10, "unit": "kg"}
